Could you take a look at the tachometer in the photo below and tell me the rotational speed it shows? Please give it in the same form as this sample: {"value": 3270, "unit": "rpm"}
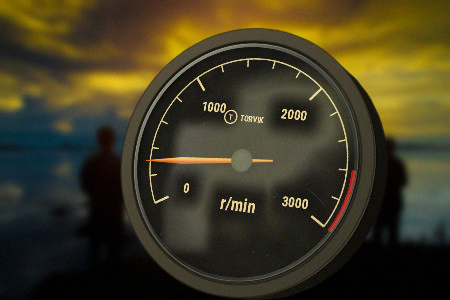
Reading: {"value": 300, "unit": "rpm"}
